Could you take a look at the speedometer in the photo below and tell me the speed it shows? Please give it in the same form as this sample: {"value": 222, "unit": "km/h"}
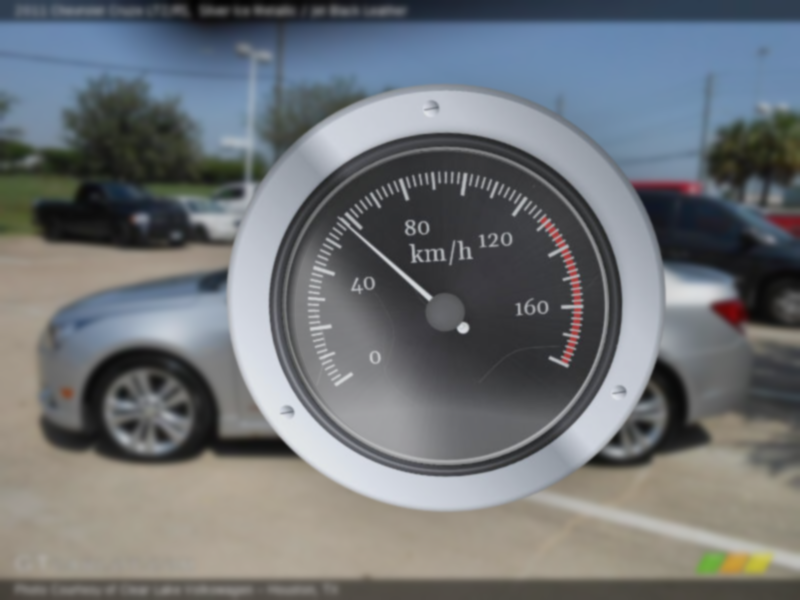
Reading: {"value": 58, "unit": "km/h"}
